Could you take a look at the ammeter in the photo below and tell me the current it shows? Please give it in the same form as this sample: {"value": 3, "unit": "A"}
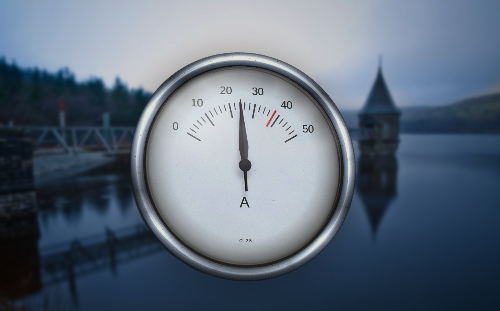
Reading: {"value": 24, "unit": "A"}
